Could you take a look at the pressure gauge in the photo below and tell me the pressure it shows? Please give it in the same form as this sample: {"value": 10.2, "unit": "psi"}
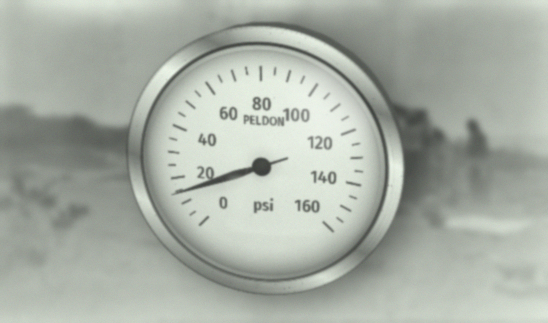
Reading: {"value": 15, "unit": "psi"}
